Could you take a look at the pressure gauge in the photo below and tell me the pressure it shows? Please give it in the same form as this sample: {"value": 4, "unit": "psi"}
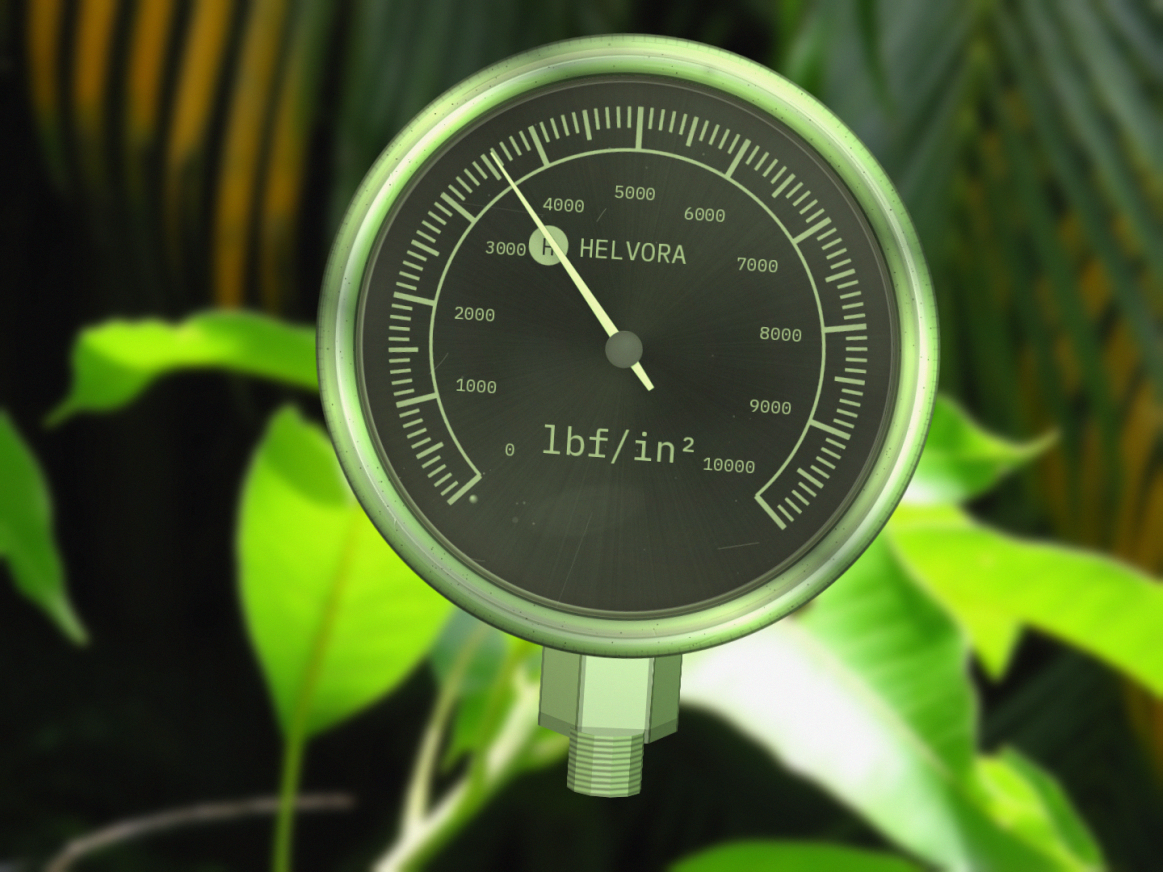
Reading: {"value": 3600, "unit": "psi"}
